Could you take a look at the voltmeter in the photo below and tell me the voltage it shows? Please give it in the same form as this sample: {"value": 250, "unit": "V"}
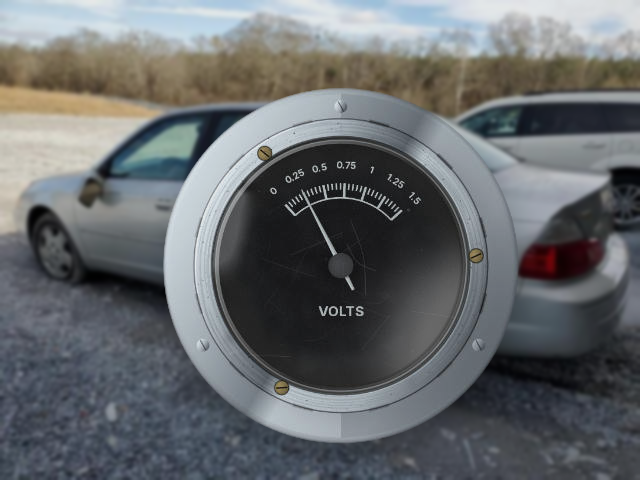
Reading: {"value": 0.25, "unit": "V"}
